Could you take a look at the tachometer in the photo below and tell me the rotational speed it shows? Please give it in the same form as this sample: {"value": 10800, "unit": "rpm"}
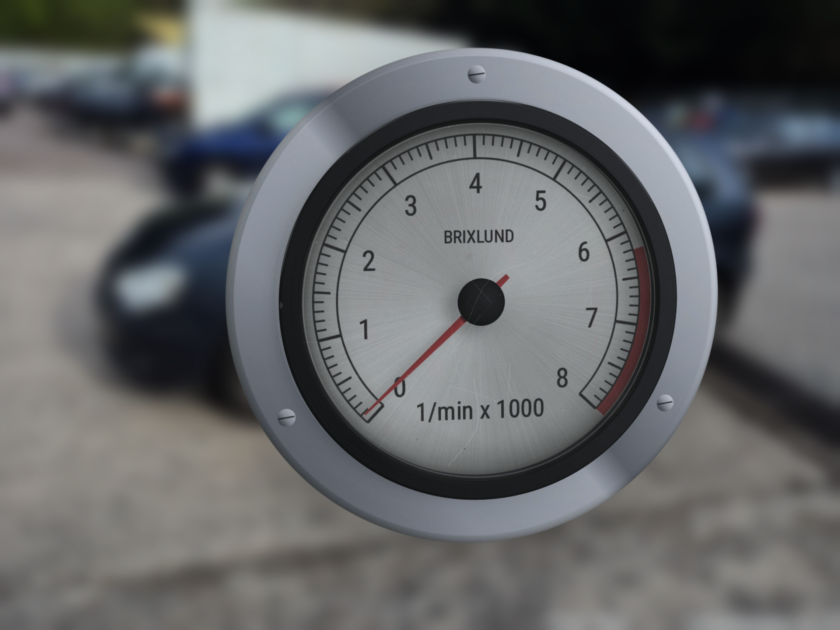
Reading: {"value": 100, "unit": "rpm"}
